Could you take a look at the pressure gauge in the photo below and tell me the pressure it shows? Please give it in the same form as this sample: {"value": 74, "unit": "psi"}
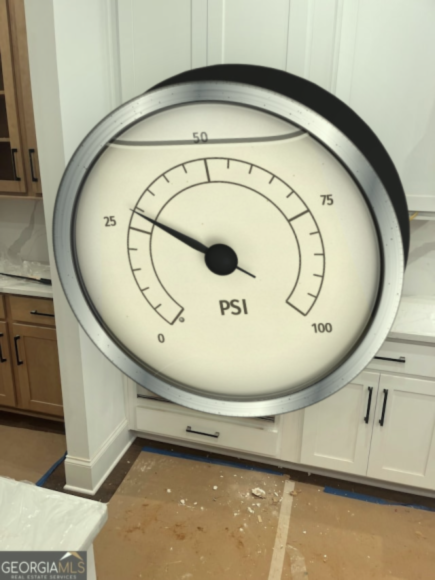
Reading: {"value": 30, "unit": "psi"}
